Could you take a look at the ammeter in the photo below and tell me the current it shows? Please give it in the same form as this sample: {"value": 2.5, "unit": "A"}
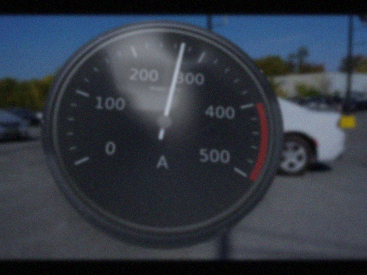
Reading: {"value": 270, "unit": "A"}
